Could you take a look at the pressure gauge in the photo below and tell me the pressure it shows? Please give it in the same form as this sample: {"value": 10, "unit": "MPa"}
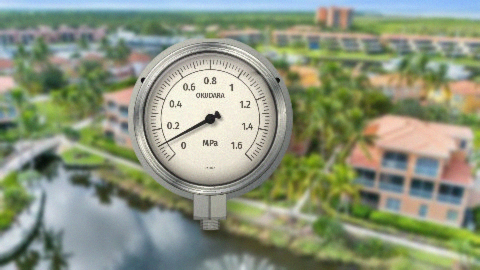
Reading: {"value": 0.1, "unit": "MPa"}
